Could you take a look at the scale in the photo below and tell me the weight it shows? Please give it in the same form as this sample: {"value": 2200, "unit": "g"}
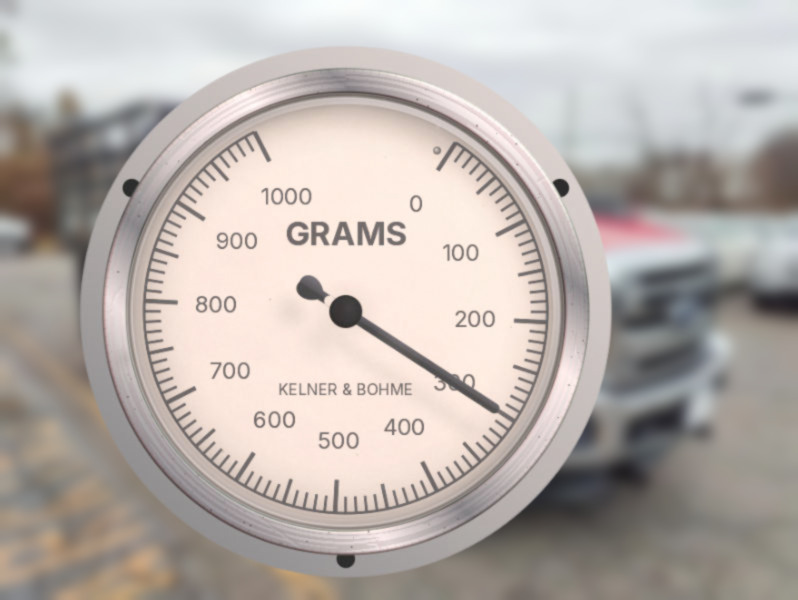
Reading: {"value": 300, "unit": "g"}
